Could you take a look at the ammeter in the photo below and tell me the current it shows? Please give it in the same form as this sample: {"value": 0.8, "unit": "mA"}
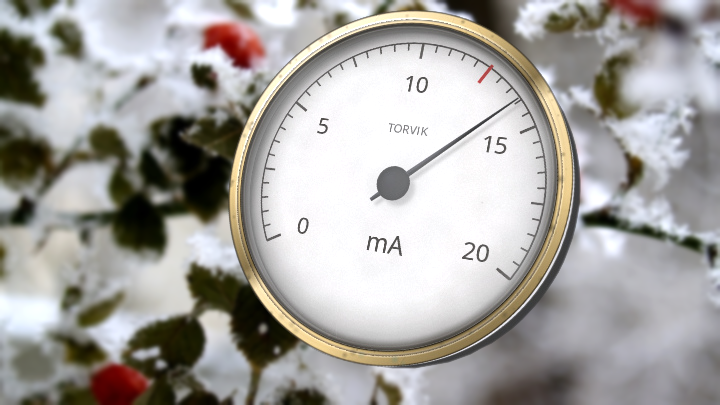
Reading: {"value": 14, "unit": "mA"}
